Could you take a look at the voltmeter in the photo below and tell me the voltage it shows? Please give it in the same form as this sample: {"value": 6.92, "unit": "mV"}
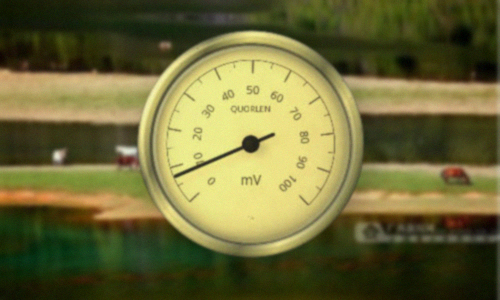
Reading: {"value": 7.5, "unit": "mV"}
